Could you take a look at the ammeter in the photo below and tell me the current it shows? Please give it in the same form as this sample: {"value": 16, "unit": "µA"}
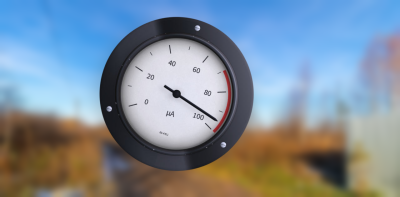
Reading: {"value": 95, "unit": "µA"}
